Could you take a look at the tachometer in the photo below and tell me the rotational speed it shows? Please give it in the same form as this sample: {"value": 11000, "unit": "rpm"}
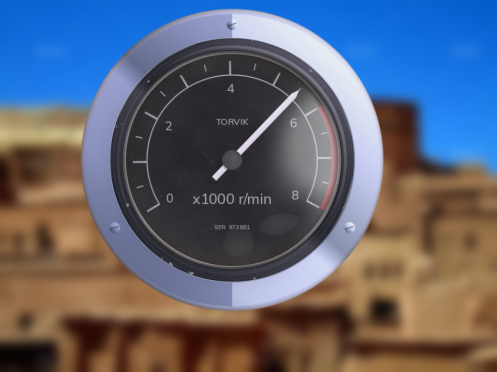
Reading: {"value": 5500, "unit": "rpm"}
